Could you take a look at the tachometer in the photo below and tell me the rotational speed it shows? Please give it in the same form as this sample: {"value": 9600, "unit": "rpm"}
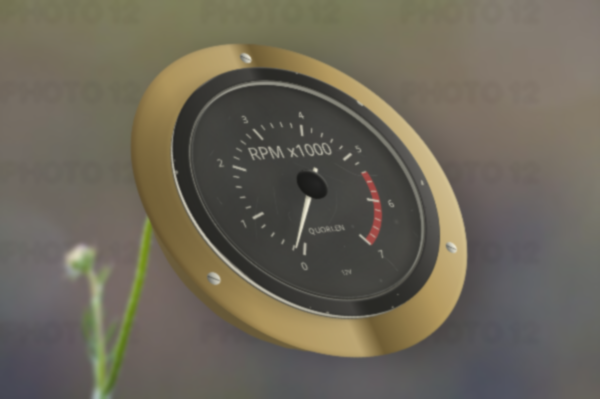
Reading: {"value": 200, "unit": "rpm"}
